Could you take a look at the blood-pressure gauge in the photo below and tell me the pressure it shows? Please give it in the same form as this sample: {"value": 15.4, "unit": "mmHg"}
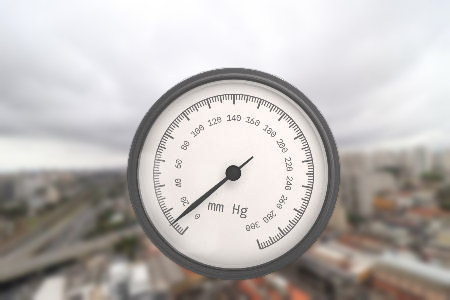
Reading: {"value": 10, "unit": "mmHg"}
